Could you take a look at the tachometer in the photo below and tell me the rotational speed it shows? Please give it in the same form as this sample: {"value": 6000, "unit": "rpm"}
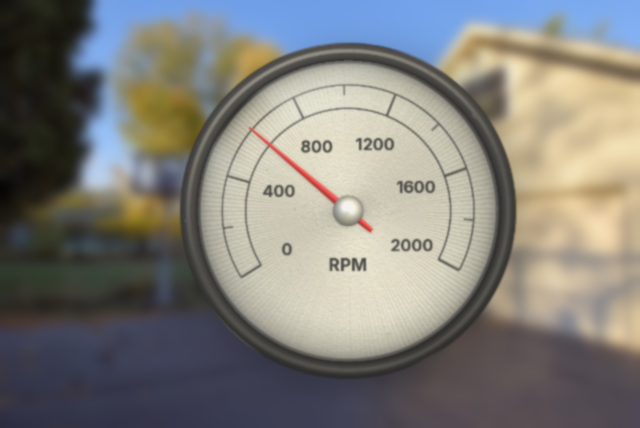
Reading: {"value": 600, "unit": "rpm"}
